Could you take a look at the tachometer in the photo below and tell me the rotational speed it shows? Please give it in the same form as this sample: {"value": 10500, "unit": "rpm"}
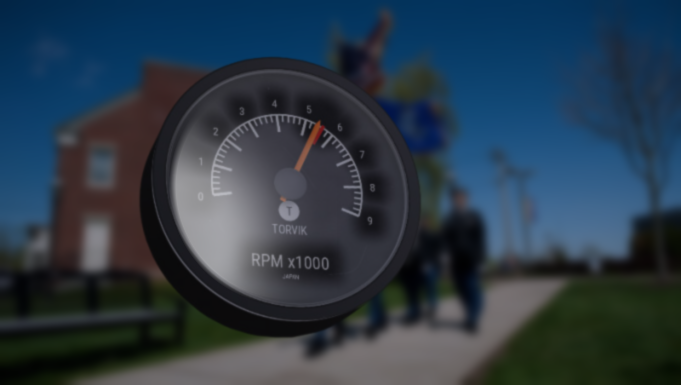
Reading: {"value": 5400, "unit": "rpm"}
